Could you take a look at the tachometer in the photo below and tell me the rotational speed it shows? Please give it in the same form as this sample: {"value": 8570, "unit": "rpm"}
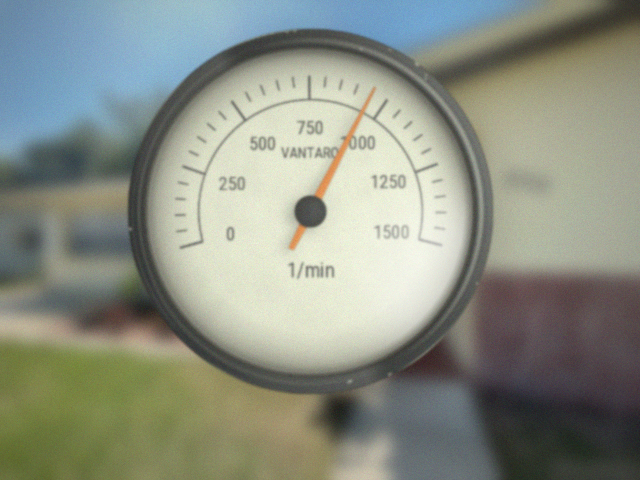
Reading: {"value": 950, "unit": "rpm"}
